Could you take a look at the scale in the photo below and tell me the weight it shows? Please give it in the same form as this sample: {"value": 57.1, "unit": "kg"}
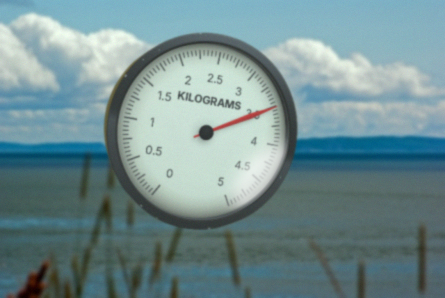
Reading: {"value": 3.5, "unit": "kg"}
